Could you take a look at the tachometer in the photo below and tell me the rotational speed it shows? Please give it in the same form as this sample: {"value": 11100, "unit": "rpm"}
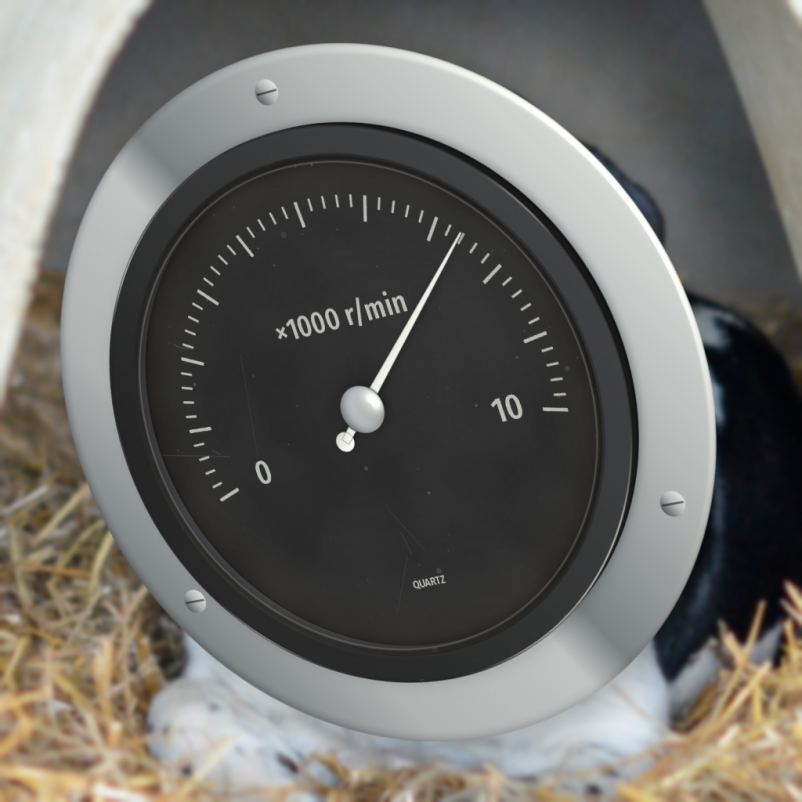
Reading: {"value": 7400, "unit": "rpm"}
